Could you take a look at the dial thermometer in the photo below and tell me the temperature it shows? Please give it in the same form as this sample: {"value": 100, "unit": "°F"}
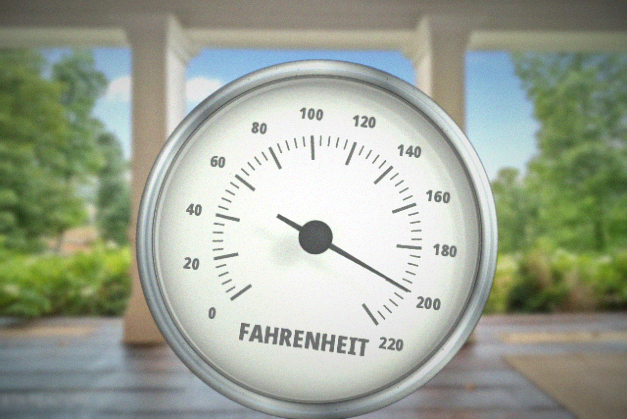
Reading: {"value": 200, "unit": "°F"}
